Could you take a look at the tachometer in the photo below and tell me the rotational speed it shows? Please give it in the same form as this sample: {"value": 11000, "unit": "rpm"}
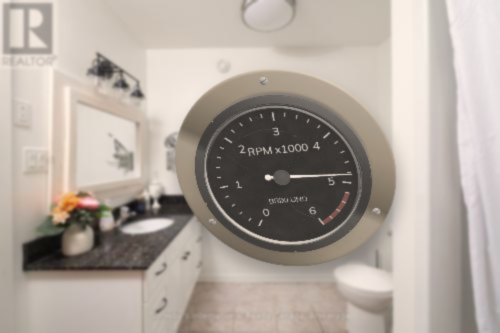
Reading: {"value": 4800, "unit": "rpm"}
